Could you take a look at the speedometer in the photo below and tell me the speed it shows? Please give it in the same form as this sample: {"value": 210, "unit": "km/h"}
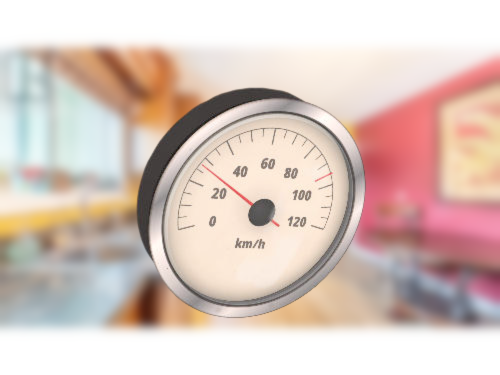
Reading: {"value": 27.5, "unit": "km/h"}
